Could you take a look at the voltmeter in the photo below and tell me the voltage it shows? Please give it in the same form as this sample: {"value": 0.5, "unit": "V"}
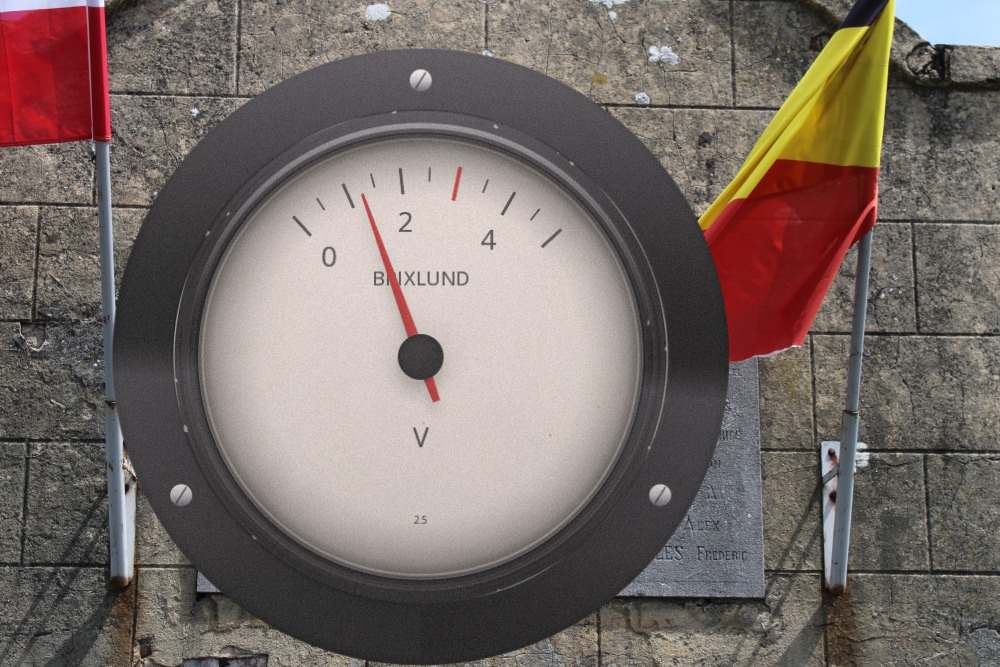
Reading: {"value": 1.25, "unit": "V"}
